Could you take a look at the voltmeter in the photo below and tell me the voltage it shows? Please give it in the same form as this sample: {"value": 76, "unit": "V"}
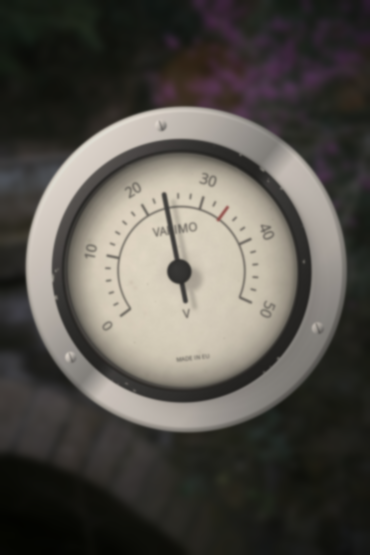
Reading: {"value": 24, "unit": "V"}
